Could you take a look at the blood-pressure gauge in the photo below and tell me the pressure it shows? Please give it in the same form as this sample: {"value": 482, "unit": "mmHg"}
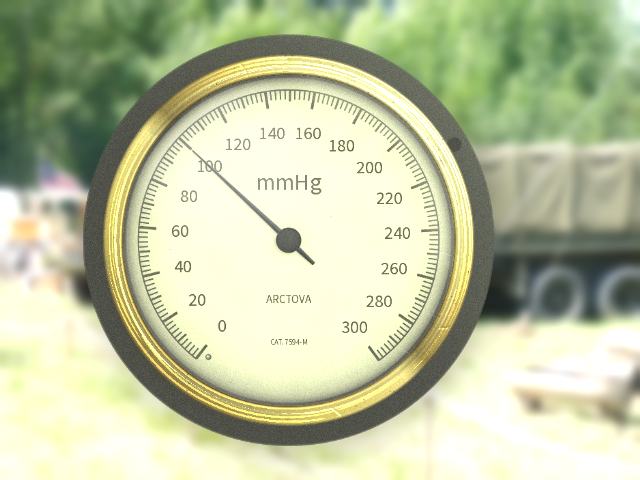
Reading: {"value": 100, "unit": "mmHg"}
